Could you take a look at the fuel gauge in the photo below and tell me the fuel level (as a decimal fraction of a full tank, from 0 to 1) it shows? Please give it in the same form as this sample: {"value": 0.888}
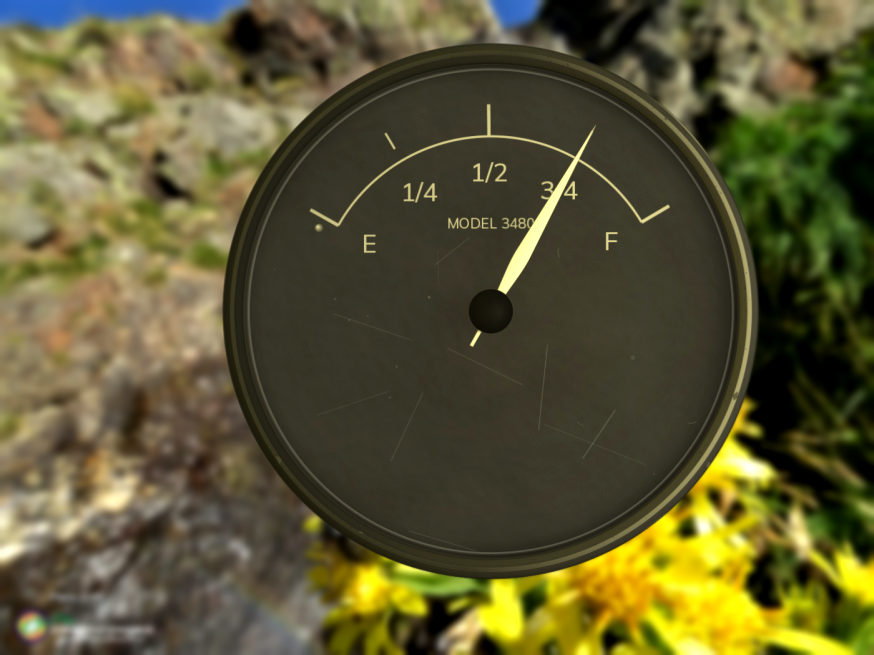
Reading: {"value": 0.75}
